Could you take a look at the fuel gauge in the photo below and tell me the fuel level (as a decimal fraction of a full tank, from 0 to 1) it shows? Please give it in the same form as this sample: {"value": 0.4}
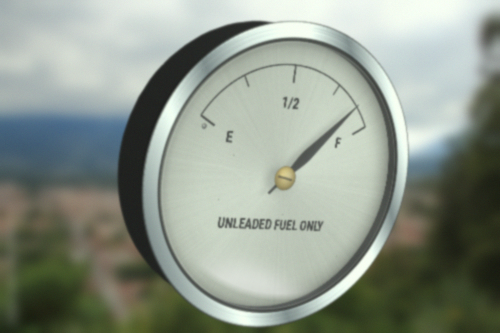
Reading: {"value": 0.875}
